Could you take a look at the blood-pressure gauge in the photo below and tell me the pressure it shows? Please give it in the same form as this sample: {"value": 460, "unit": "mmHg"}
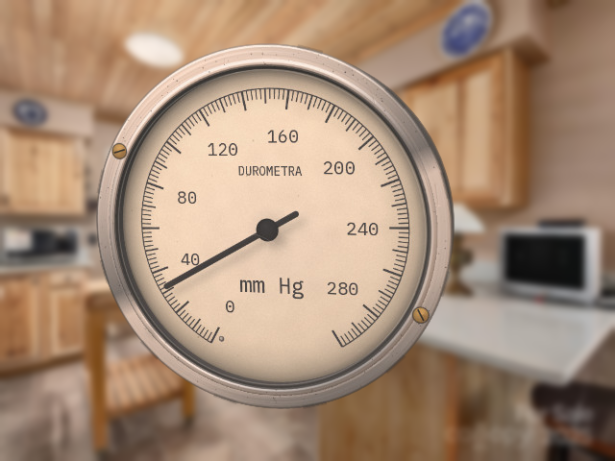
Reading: {"value": 32, "unit": "mmHg"}
